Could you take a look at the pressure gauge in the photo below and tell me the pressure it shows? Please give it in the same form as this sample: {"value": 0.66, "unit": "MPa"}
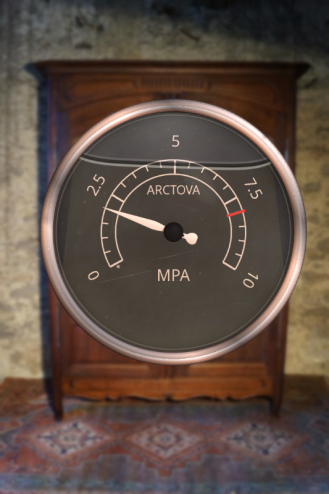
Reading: {"value": 2, "unit": "MPa"}
